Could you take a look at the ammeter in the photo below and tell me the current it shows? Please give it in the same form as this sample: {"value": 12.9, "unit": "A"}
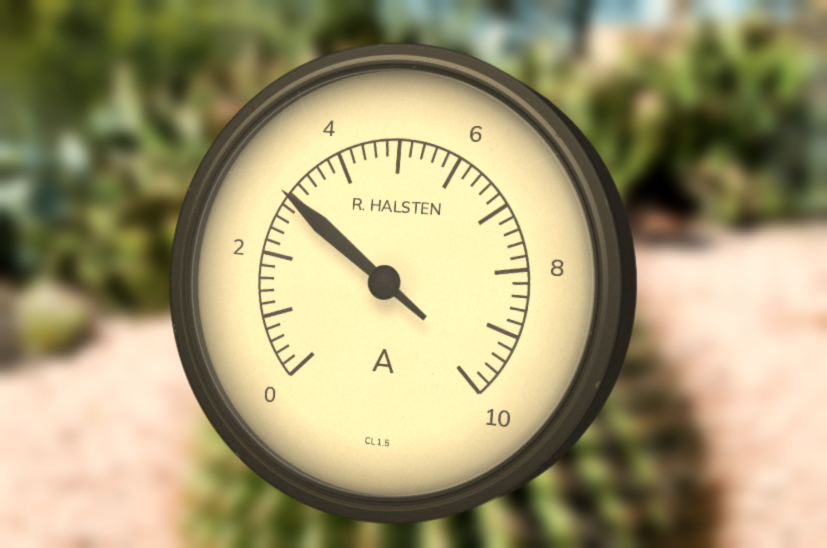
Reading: {"value": 3, "unit": "A"}
